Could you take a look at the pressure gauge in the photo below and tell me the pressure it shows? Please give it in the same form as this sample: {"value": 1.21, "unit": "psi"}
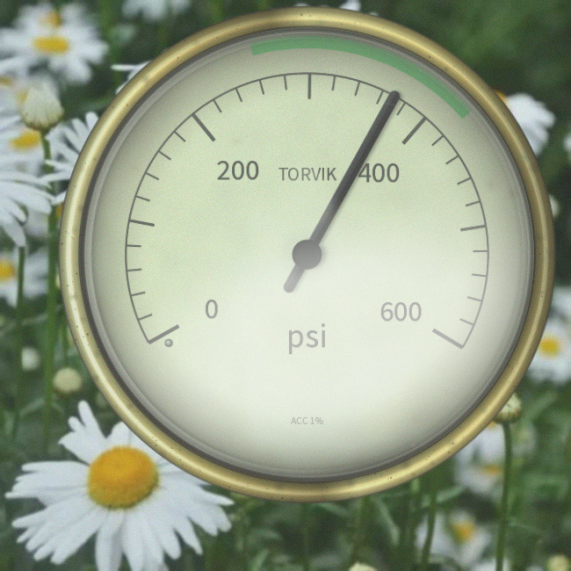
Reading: {"value": 370, "unit": "psi"}
